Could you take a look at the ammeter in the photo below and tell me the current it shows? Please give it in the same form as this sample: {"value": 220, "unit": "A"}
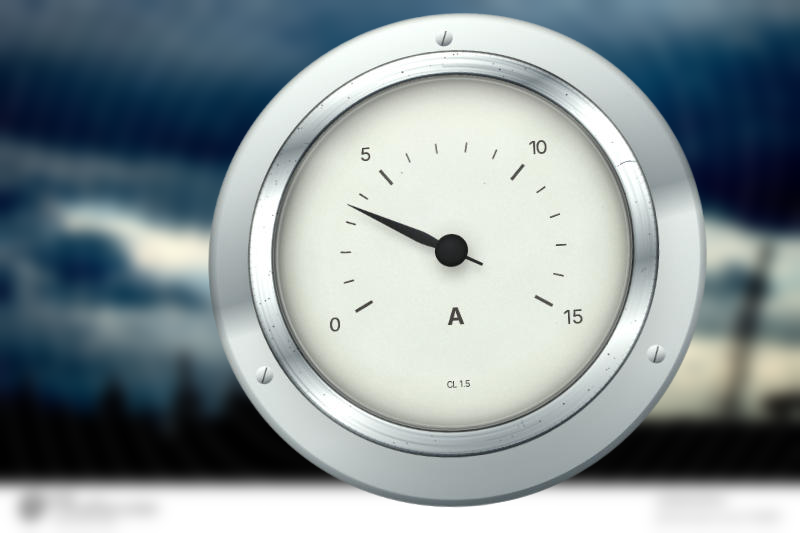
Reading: {"value": 3.5, "unit": "A"}
